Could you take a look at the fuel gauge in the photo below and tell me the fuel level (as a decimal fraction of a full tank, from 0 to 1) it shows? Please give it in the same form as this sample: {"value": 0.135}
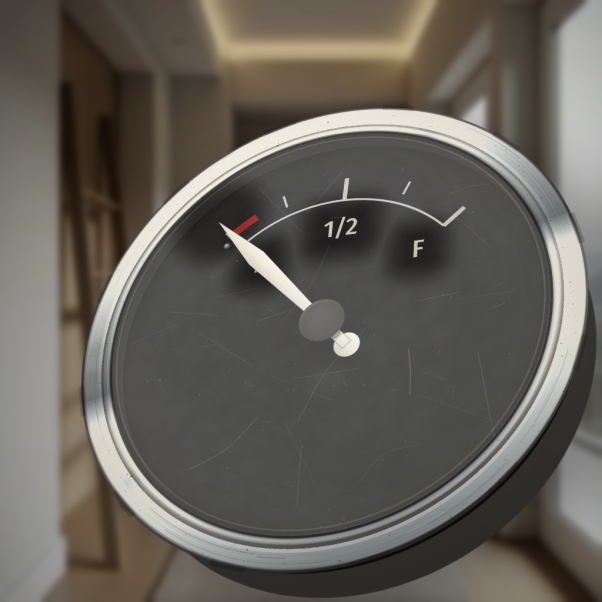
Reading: {"value": 0}
